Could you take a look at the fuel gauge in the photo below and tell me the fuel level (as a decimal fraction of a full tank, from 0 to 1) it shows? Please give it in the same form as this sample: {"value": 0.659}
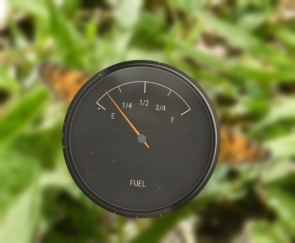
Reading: {"value": 0.125}
